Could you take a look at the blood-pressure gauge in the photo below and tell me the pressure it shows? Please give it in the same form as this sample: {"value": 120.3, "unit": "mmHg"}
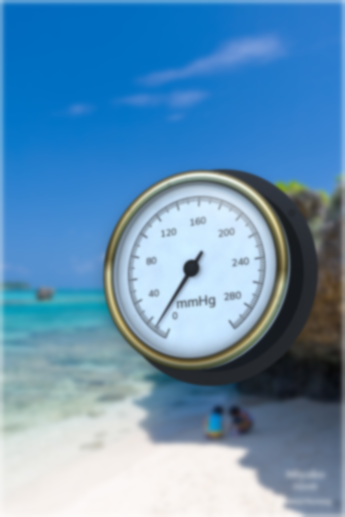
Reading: {"value": 10, "unit": "mmHg"}
